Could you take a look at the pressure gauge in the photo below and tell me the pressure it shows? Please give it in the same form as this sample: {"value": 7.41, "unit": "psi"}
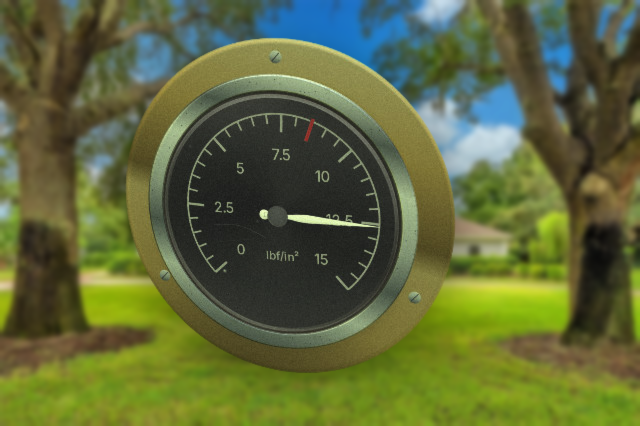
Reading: {"value": 12.5, "unit": "psi"}
